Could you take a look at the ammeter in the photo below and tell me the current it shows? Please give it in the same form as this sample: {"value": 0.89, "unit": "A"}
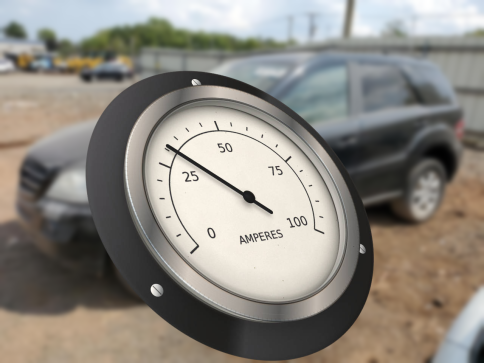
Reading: {"value": 30, "unit": "A"}
